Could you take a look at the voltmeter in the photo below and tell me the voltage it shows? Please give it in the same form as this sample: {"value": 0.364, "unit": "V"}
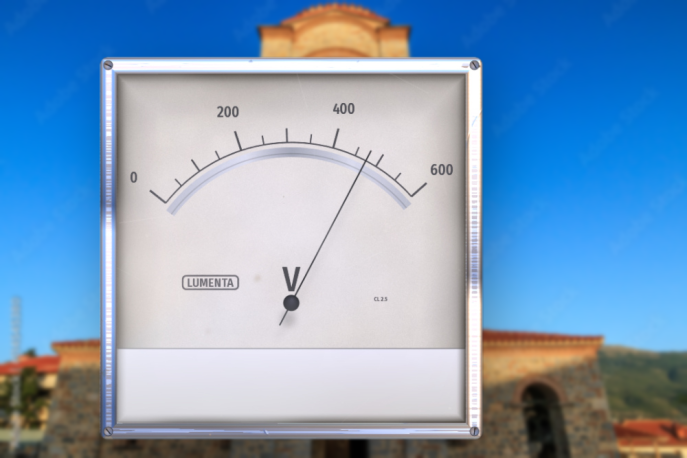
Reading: {"value": 475, "unit": "V"}
